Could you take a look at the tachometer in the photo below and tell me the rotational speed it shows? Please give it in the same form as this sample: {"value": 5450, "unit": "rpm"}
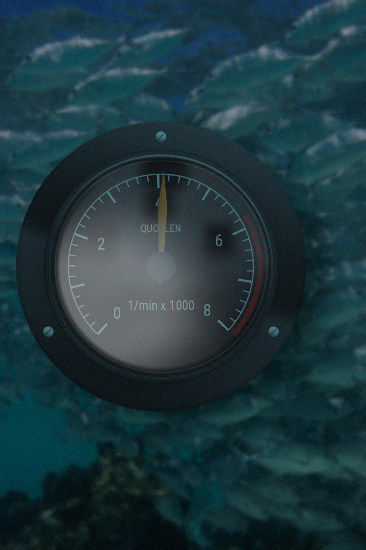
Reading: {"value": 4100, "unit": "rpm"}
